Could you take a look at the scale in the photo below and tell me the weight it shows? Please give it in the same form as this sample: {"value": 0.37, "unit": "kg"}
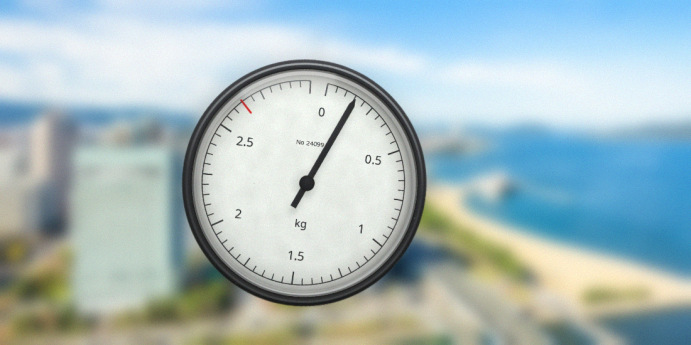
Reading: {"value": 0.15, "unit": "kg"}
